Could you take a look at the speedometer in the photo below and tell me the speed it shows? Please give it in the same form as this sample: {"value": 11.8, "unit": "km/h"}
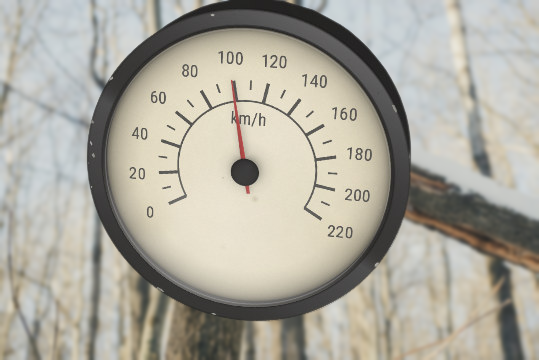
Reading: {"value": 100, "unit": "km/h"}
